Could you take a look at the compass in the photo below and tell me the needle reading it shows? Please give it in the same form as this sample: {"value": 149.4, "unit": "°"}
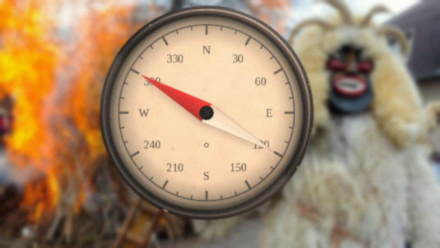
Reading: {"value": 300, "unit": "°"}
